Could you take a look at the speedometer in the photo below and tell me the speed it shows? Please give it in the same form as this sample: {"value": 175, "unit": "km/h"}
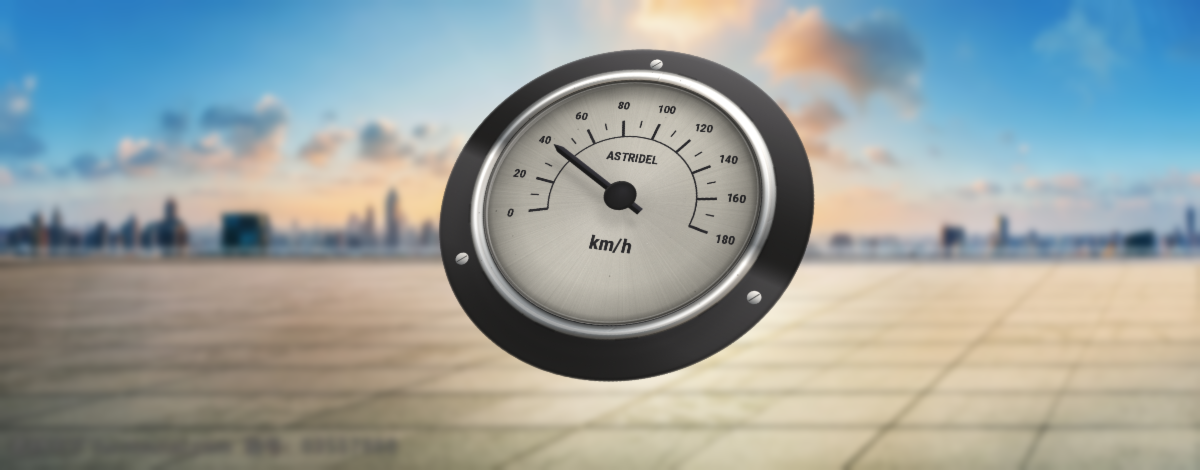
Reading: {"value": 40, "unit": "km/h"}
